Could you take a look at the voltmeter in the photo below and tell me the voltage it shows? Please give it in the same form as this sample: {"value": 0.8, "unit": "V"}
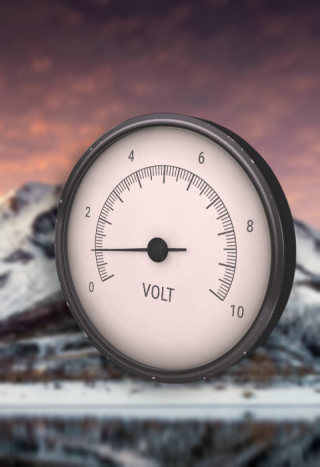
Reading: {"value": 1, "unit": "V"}
